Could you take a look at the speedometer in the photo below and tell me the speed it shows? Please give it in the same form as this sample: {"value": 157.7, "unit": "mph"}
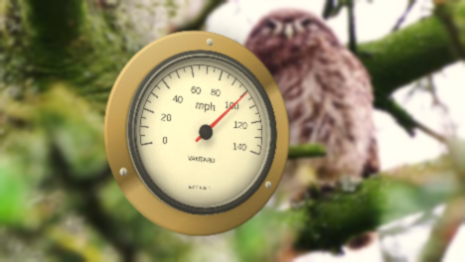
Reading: {"value": 100, "unit": "mph"}
